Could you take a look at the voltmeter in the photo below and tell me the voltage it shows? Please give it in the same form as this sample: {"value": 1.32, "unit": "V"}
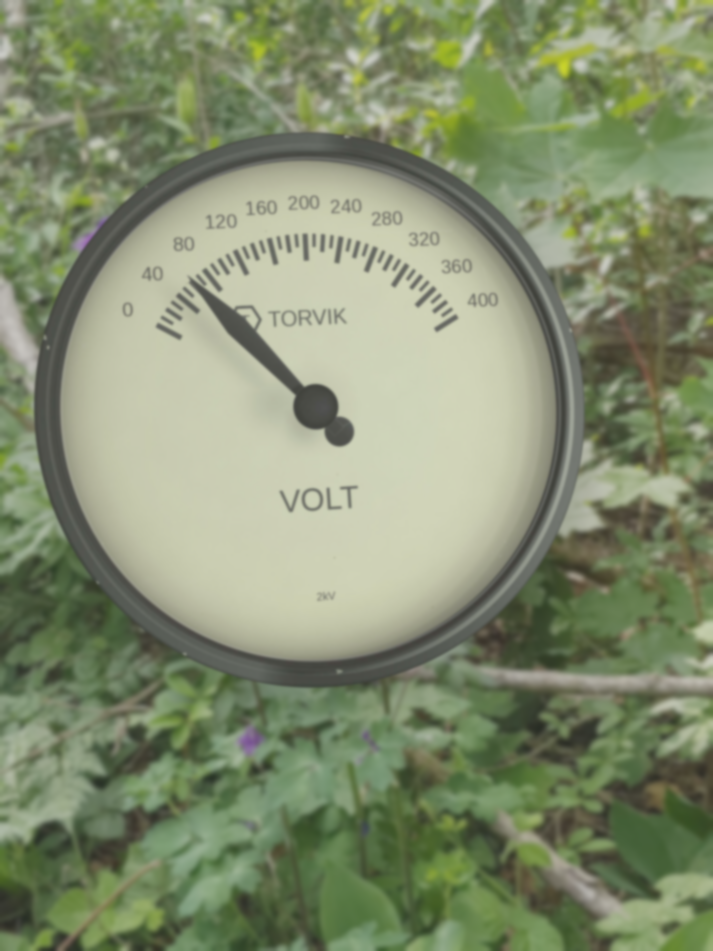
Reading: {"value": 60, "unit": "V"}
